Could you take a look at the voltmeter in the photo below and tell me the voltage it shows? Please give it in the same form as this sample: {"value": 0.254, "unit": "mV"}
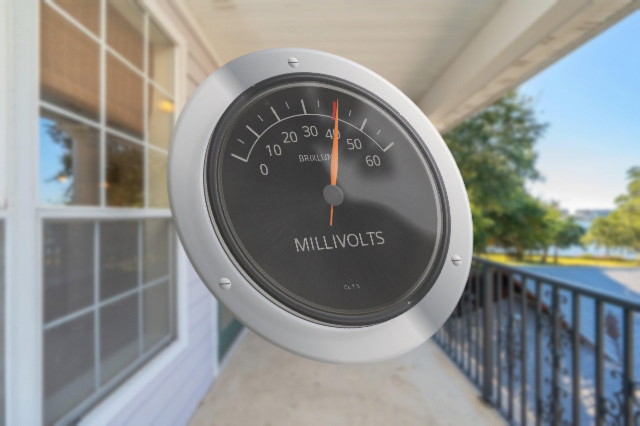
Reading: {"value": 40, "unit": "mV"}
